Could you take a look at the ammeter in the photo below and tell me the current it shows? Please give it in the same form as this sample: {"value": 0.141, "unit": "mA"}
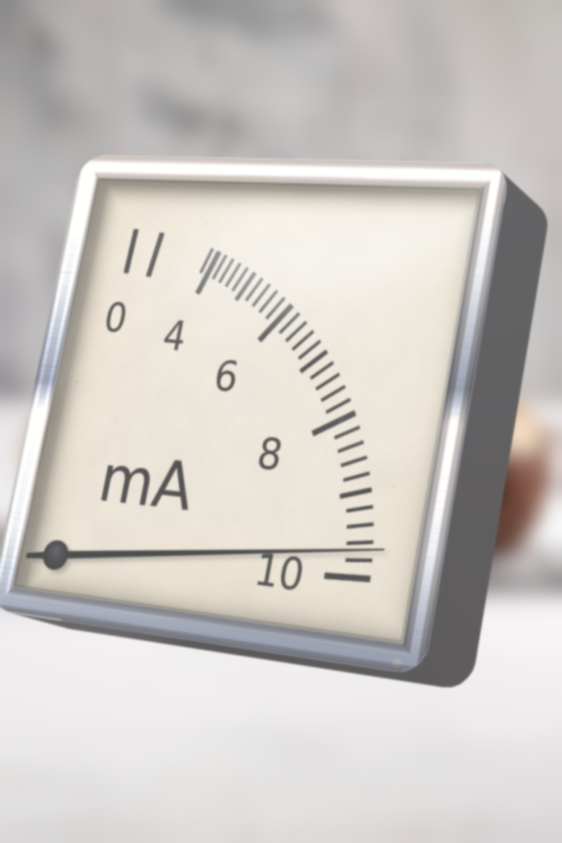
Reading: {"value": 9.7, "unit": "mA"}
